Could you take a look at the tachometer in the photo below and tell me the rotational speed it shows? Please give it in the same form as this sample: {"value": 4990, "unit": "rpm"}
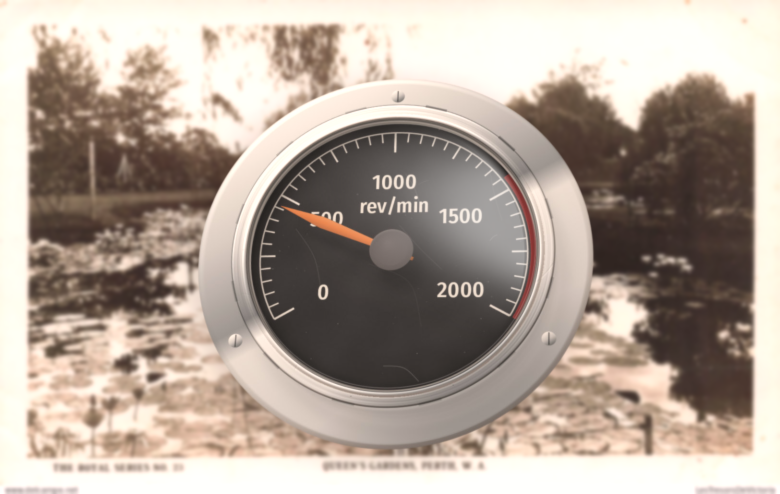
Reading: {"value": 450, "unit": "rpm"}
